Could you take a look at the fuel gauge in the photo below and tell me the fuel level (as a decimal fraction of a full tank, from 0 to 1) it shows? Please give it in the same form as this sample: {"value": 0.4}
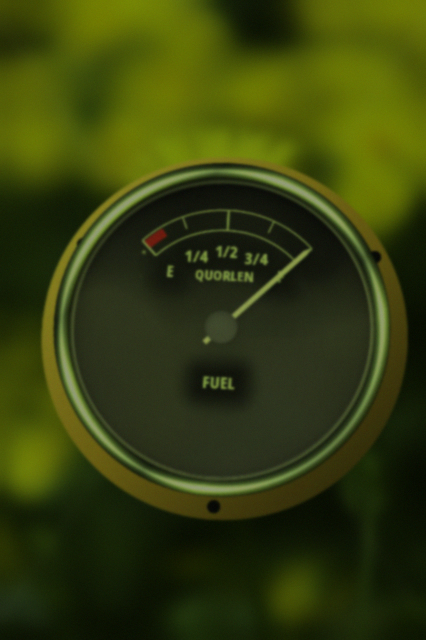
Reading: {"value": 1}
